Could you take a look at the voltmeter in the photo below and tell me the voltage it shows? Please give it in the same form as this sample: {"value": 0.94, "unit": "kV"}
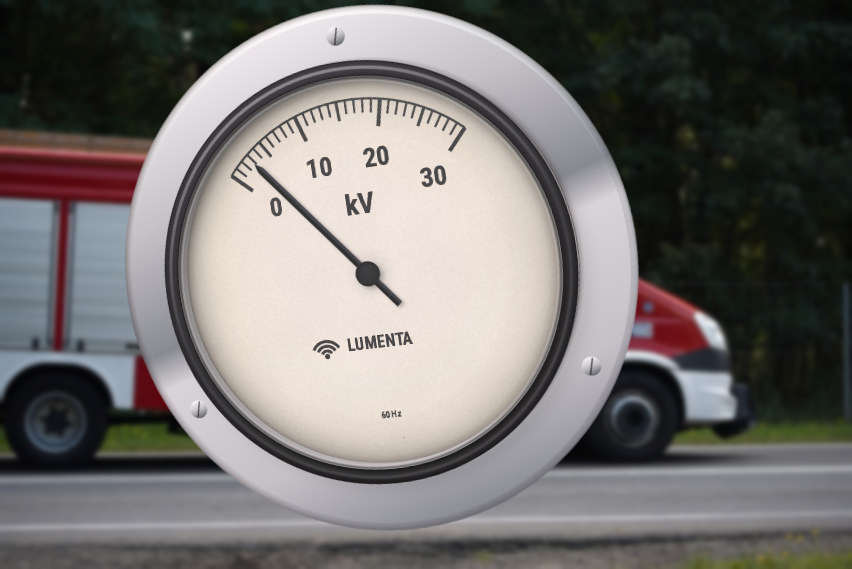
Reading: {"value": 3, "unit": "kV"}
